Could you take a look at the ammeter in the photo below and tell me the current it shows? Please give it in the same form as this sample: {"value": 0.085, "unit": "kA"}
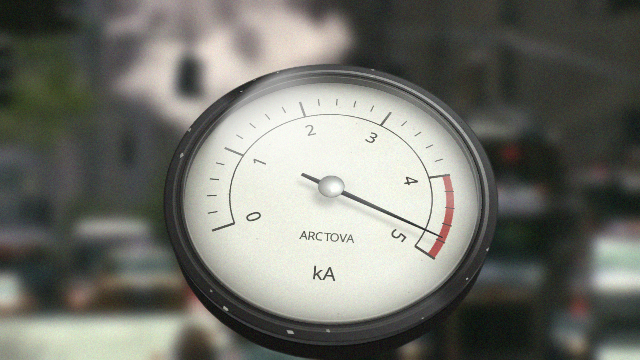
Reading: {"value": 4.8, "unit": "kA"}
